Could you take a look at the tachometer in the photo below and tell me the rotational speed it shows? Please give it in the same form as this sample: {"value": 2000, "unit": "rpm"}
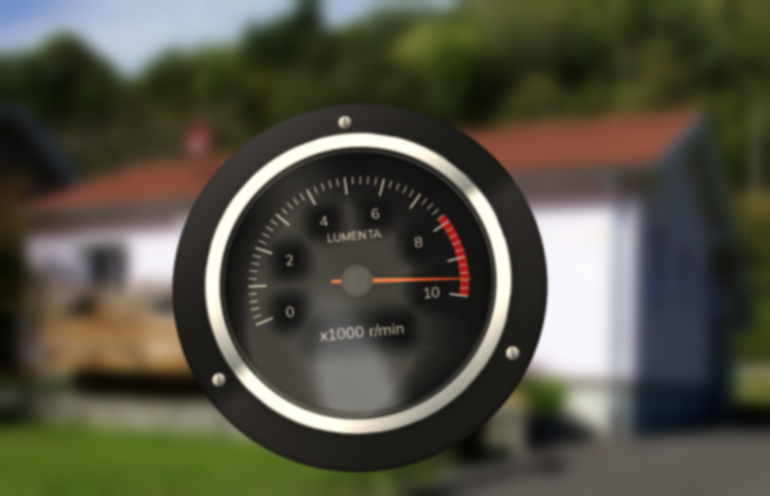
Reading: {"value": 9600, "unit": "rpm"}
